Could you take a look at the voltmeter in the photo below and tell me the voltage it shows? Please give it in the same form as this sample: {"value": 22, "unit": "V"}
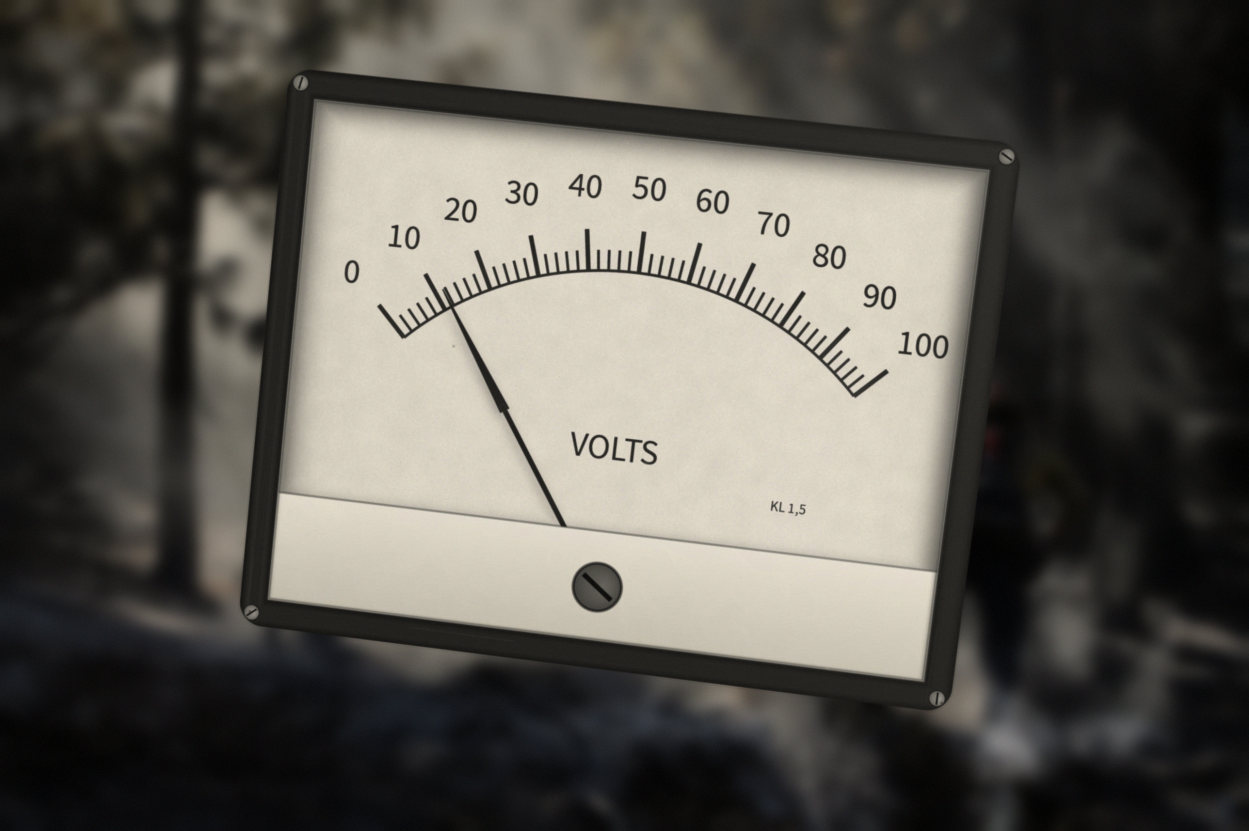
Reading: {"value": 12, "unit": "V"}
